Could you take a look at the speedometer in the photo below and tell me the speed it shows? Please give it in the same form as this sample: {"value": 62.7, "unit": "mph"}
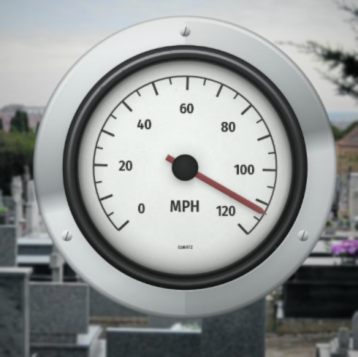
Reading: {"value": 112.5, "unit": "mph"}
